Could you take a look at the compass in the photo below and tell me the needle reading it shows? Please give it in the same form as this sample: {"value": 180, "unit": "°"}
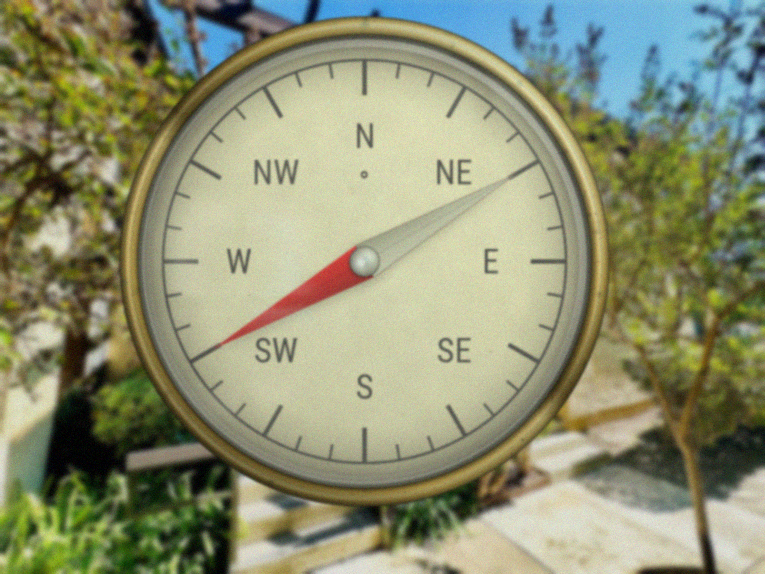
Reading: {"value": 240, "unit": "°"}
